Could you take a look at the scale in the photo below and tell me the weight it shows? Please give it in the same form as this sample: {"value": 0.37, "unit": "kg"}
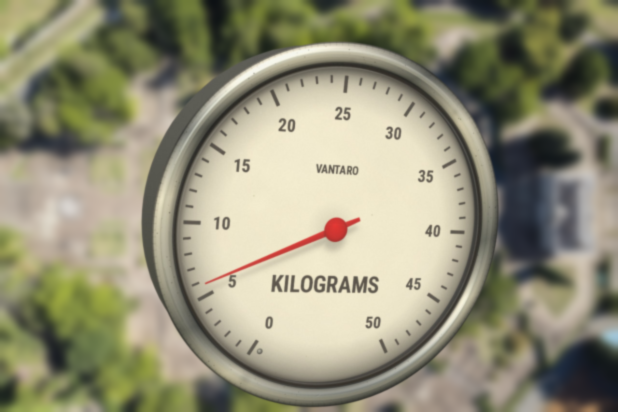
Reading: {"value": 6, "unit": "kg"}
